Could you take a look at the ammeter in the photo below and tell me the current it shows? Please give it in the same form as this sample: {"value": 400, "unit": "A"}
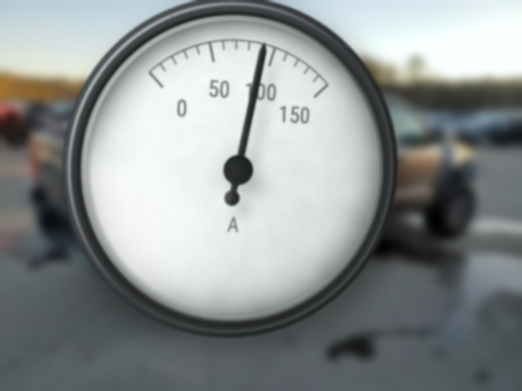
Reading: {"value": 90, "unit": "A"}
